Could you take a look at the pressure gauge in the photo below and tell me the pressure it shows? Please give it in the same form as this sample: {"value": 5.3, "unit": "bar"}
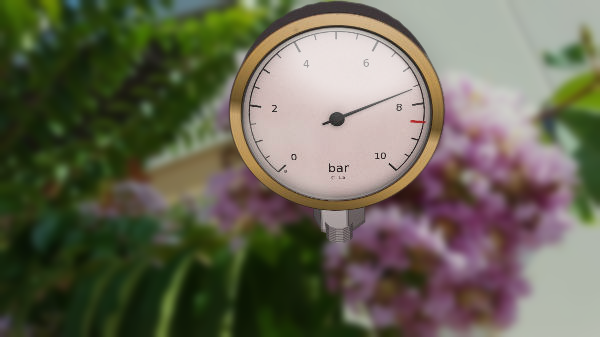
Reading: {"value": 7.5, "unit": "bar"}
